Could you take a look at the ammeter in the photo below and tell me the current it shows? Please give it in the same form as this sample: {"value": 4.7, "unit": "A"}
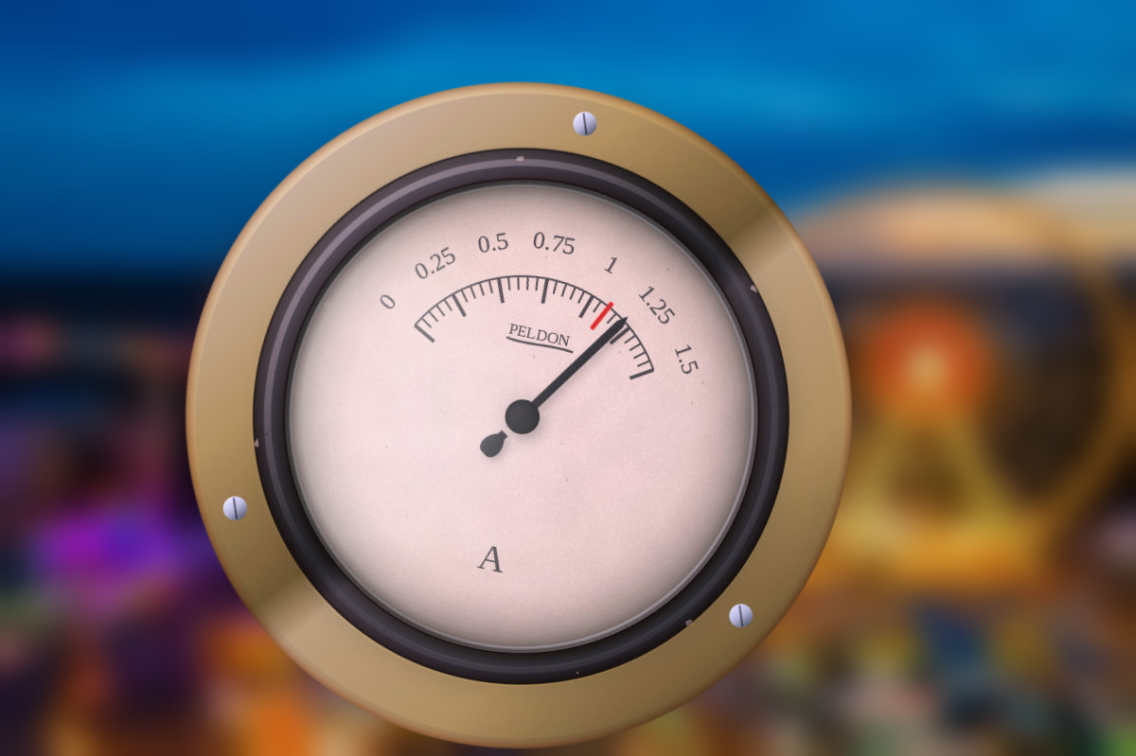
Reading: {"value": 1.2, "unit": "A"}
